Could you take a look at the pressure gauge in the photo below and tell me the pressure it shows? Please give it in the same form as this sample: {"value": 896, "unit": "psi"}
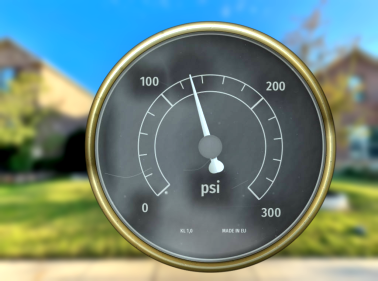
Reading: {"value": 130, "unit": "psi"}
